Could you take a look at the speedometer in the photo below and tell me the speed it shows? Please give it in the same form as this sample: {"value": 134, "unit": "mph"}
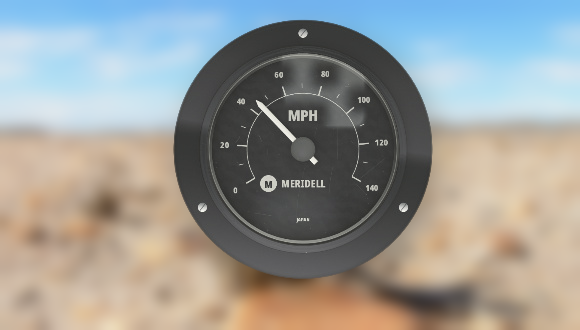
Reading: {"value": 45, "unit": "mph"}
